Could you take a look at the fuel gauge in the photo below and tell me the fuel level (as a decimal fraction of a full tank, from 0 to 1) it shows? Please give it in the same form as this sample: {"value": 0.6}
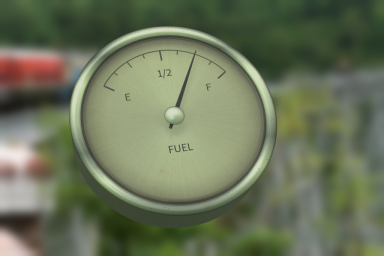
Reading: {"value": 0.75}
